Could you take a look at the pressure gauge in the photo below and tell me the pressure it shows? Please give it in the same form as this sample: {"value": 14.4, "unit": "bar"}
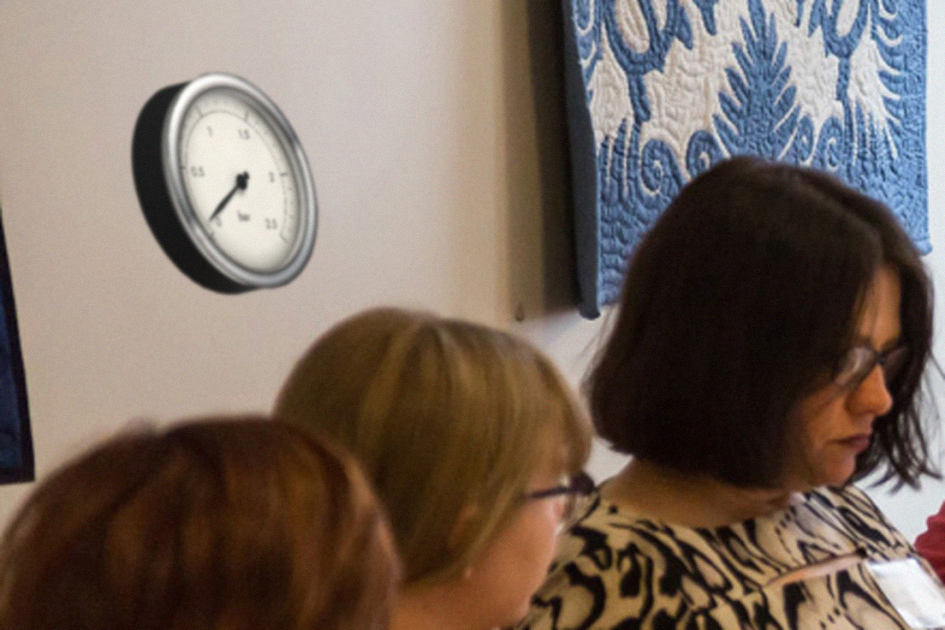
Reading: {"value": 0.1, "unit": "bar"}
